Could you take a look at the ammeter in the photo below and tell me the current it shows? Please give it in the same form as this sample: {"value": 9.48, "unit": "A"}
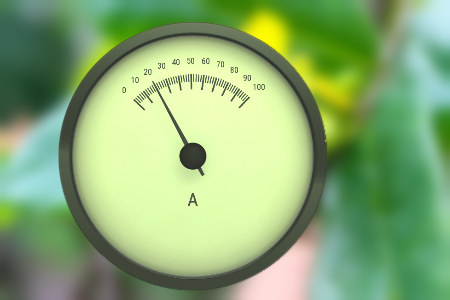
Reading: {"value": 20, "unit": "A"}
